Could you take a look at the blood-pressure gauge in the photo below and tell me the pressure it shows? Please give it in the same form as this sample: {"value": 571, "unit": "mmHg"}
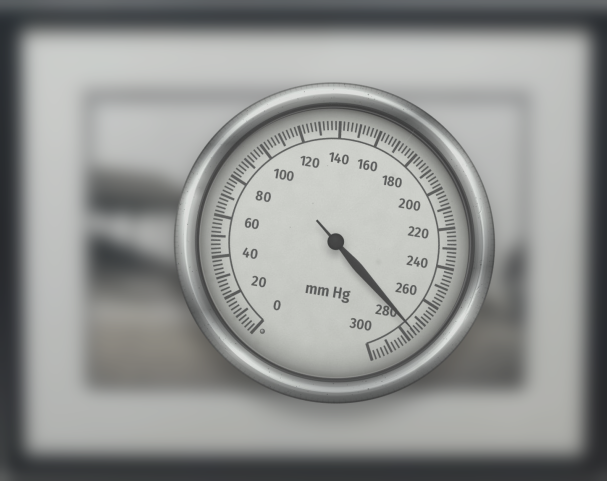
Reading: {"value": 276, "unit": "mmHg"}
